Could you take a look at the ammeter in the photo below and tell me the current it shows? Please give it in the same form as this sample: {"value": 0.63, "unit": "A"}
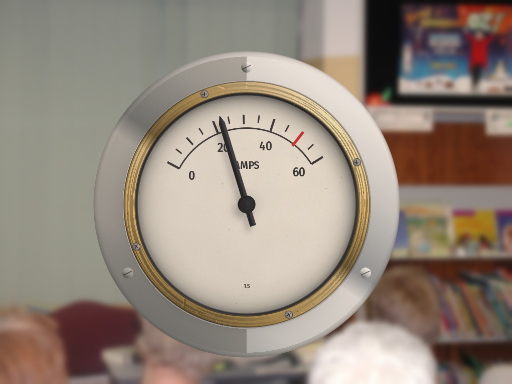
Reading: {"value": 22.5, "unit": "A"}
